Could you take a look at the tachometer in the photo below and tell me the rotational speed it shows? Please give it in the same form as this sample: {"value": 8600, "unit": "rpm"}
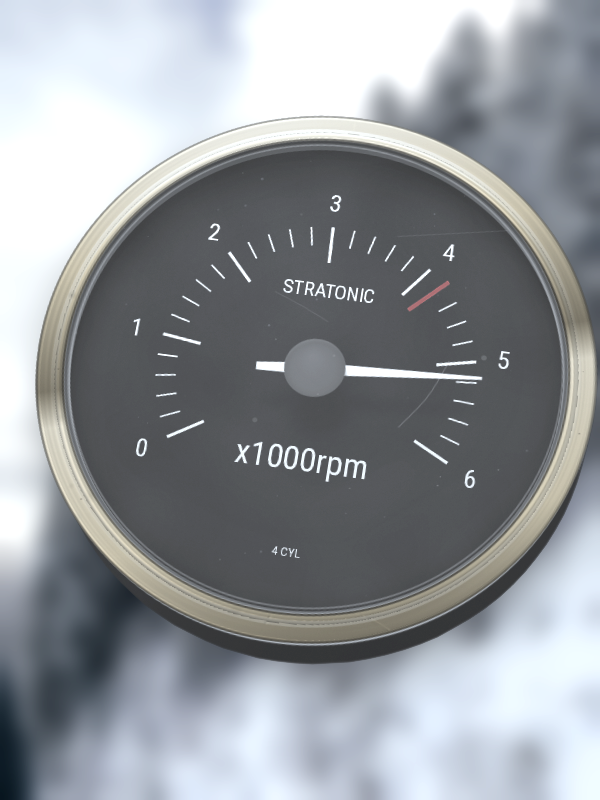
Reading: {"value": 5200, "unit": "rpm"}
